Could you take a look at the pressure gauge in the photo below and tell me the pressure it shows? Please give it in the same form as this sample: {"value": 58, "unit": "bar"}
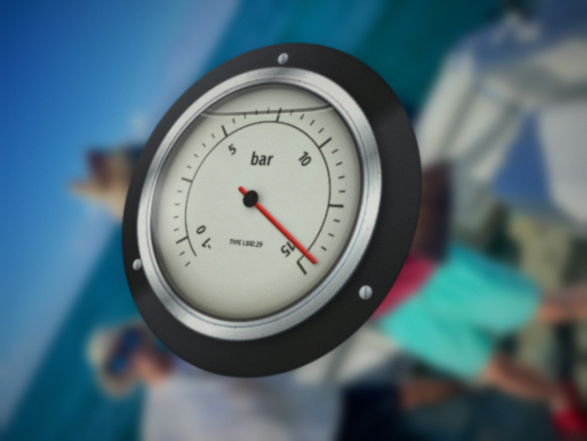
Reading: {"value": 14.5, "unit": "bar"}
